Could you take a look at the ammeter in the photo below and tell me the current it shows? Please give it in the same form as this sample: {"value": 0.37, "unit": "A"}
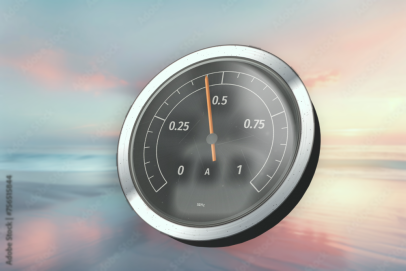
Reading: {"value": 0.45, "unit": "A"}
